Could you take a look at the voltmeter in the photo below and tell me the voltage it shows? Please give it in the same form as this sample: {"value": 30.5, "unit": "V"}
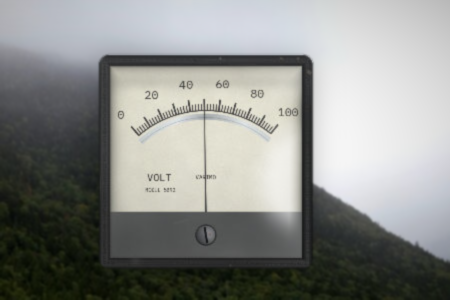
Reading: {"value": 50, "unit": "V"}
